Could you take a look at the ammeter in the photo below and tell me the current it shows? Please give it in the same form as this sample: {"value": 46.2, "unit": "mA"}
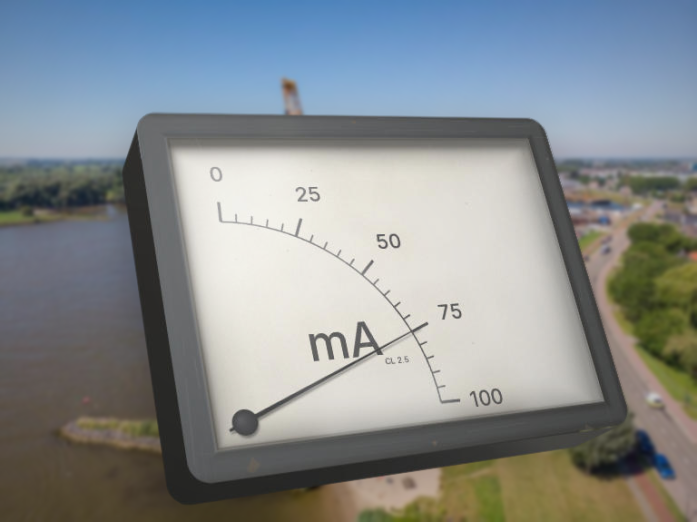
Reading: {"value": 75, "unit": "mA"}
